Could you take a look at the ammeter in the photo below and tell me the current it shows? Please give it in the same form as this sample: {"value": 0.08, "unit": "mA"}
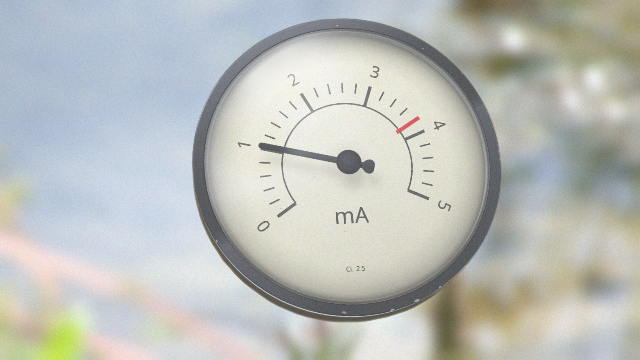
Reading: {"value": 1, "unit": "mA"}
